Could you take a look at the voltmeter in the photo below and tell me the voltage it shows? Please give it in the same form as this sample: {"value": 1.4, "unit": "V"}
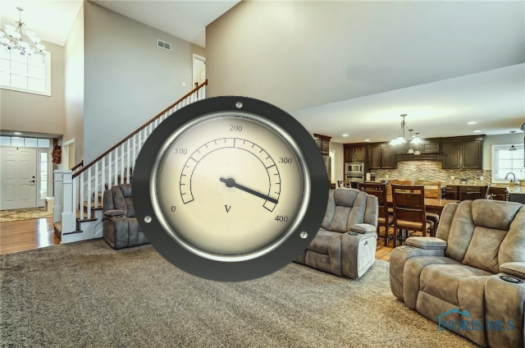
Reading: {"value": 380, "unit": "V"}
